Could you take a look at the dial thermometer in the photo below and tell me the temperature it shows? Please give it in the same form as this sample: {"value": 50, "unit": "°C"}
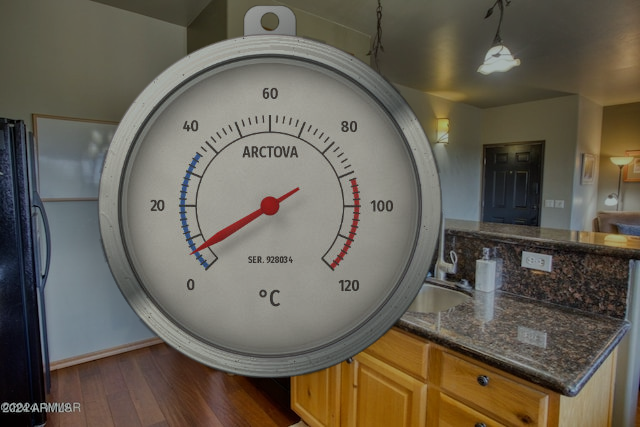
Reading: {"value": 6, "unit": "°C"}
